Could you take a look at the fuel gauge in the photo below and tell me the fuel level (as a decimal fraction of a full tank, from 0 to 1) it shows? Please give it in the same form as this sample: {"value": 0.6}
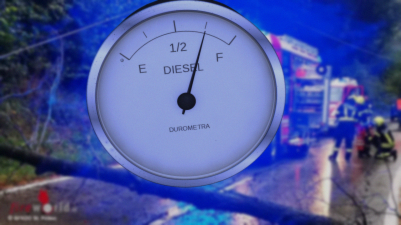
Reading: {"value": 0.75}
